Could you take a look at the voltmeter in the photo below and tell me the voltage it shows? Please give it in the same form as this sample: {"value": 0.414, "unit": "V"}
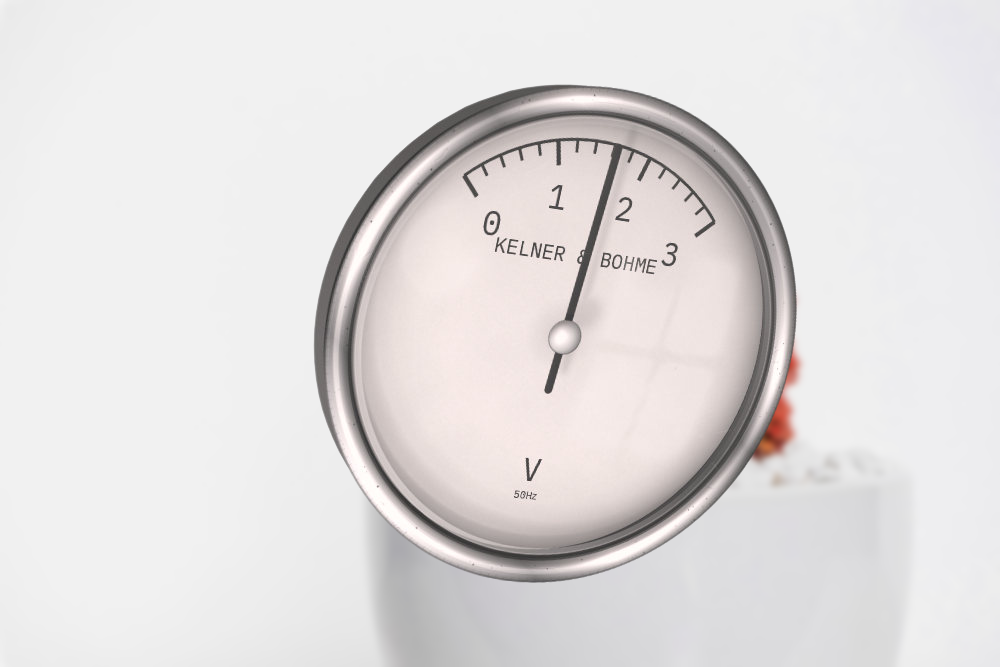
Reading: {"value": 1.6, "unit": "V"}
